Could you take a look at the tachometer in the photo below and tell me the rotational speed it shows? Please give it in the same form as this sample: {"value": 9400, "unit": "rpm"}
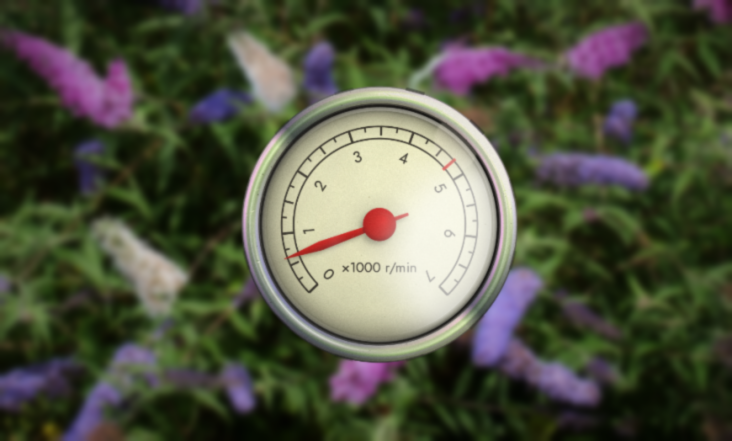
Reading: {"value": 625, "unit": "rpm"}
